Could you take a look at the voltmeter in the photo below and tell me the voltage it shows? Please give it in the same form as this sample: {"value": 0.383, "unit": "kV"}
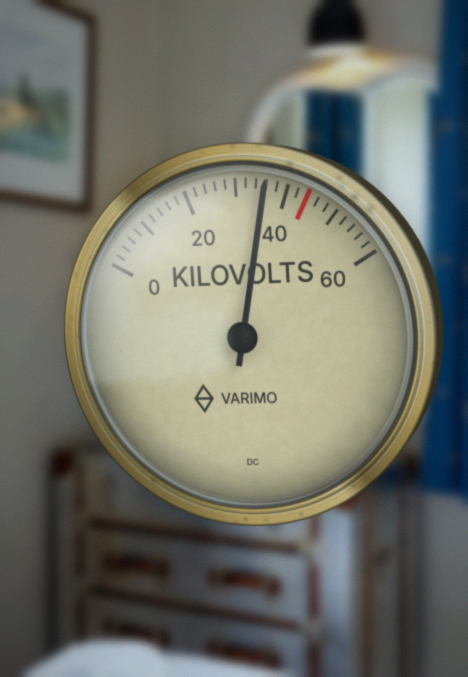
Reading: {"value": 36, "unit": "kV"}
